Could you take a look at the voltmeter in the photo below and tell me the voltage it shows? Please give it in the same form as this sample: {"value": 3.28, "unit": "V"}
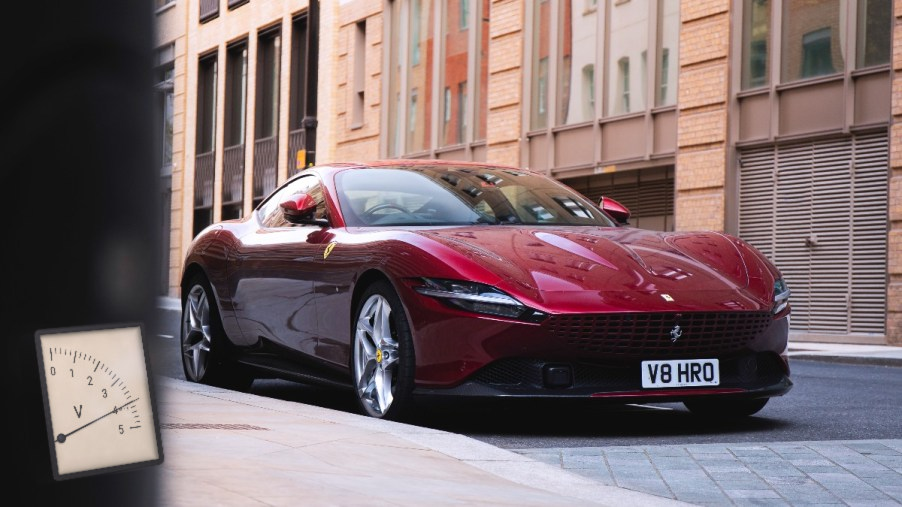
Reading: {"value": 4, "unit": "V"}
